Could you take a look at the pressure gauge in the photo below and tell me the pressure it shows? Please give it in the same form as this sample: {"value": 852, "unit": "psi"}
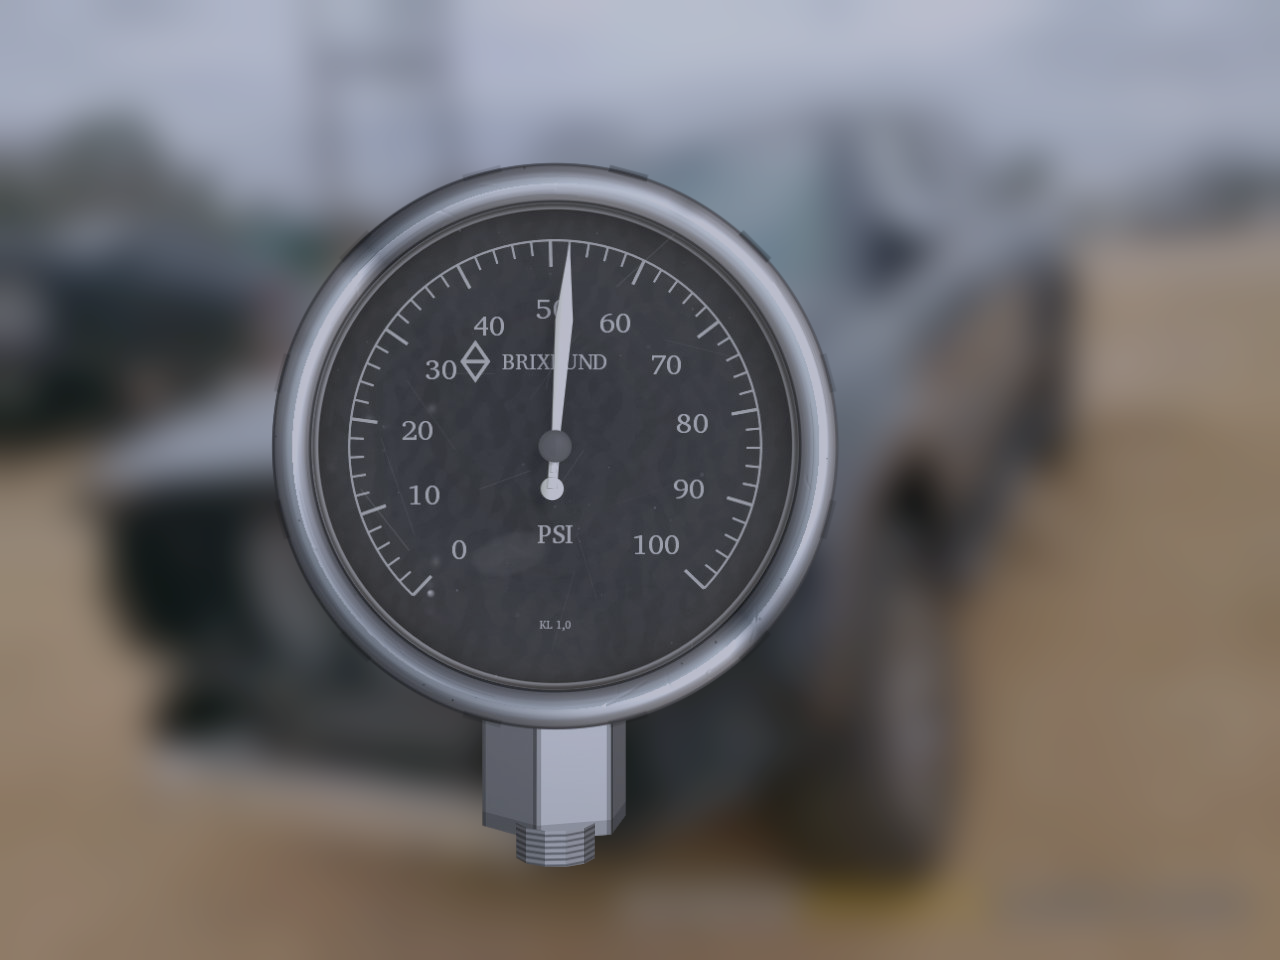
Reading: {"value": 52, "unit": "psi"}
